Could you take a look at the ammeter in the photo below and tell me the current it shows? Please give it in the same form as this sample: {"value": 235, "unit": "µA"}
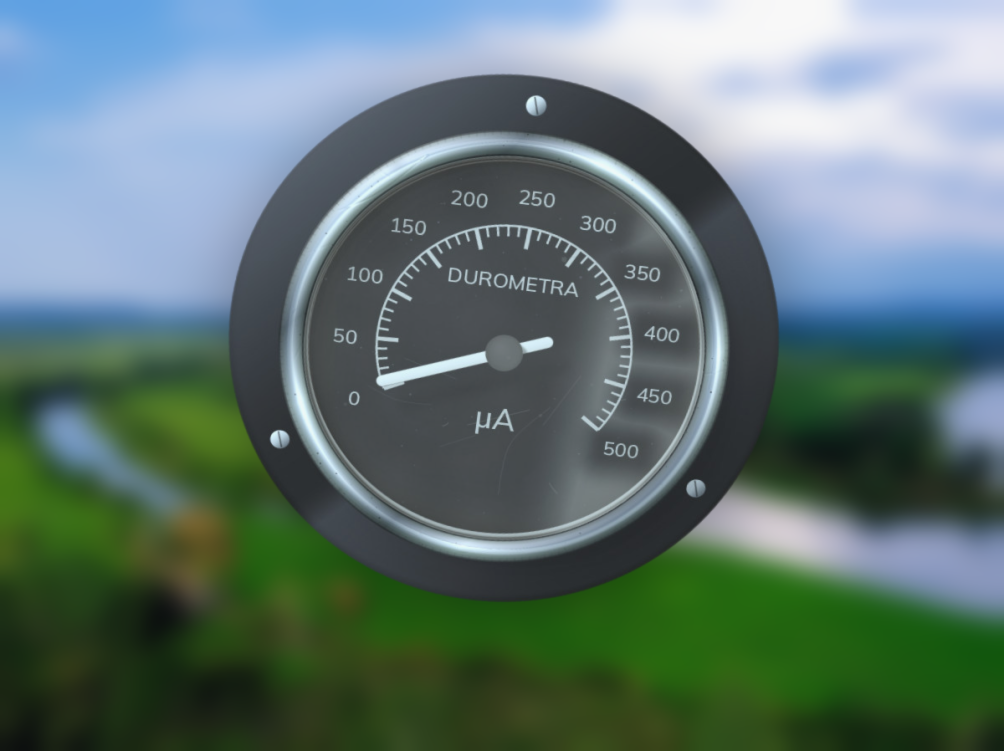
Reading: {"value": 10, "unit": "µA"}
